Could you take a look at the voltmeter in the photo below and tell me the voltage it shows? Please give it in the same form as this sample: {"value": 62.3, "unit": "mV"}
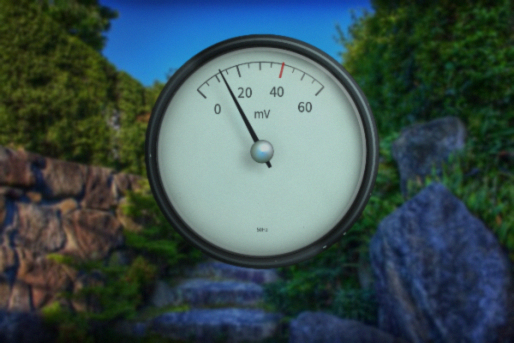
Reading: {"value": 12.5, "unit": "mV"}
